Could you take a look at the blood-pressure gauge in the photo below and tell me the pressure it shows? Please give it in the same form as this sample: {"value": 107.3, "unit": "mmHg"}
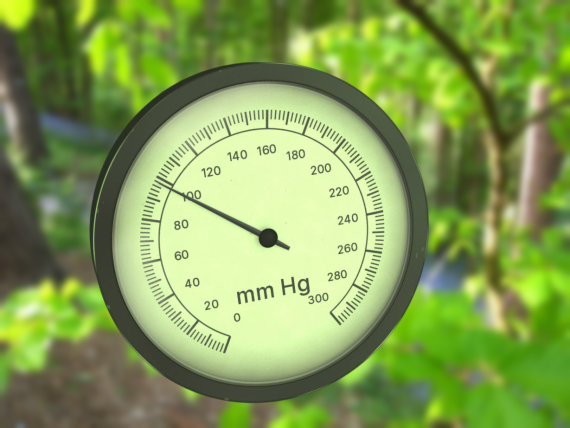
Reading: {"value": 98, "unit": "mmHg"}
